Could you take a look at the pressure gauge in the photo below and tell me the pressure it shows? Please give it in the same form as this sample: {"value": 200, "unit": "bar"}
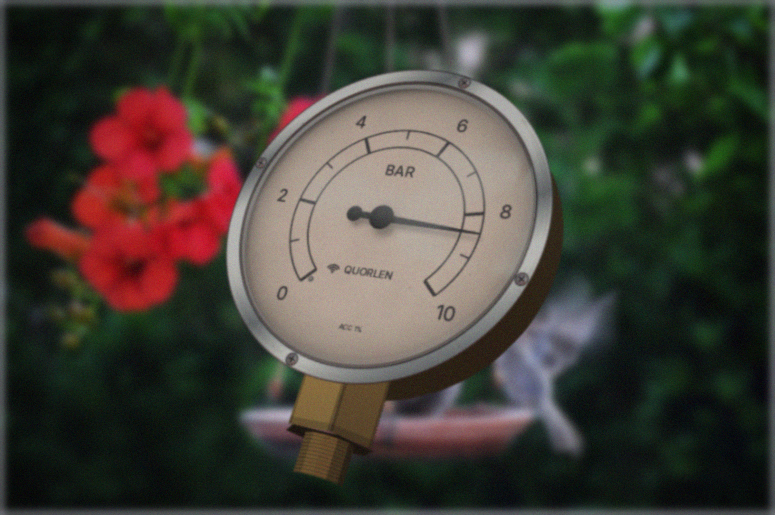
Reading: {"value": 8.5, "unit": "bar"}
